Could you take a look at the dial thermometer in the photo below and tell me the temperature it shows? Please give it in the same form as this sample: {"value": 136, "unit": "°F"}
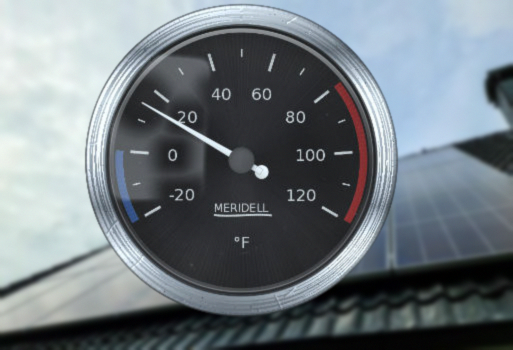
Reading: {"value": 15, "unit": "°F"}
